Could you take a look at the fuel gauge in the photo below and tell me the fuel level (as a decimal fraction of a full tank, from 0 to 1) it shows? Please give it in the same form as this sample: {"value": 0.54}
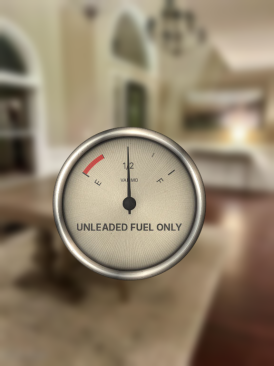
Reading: {"value": 0.5}
